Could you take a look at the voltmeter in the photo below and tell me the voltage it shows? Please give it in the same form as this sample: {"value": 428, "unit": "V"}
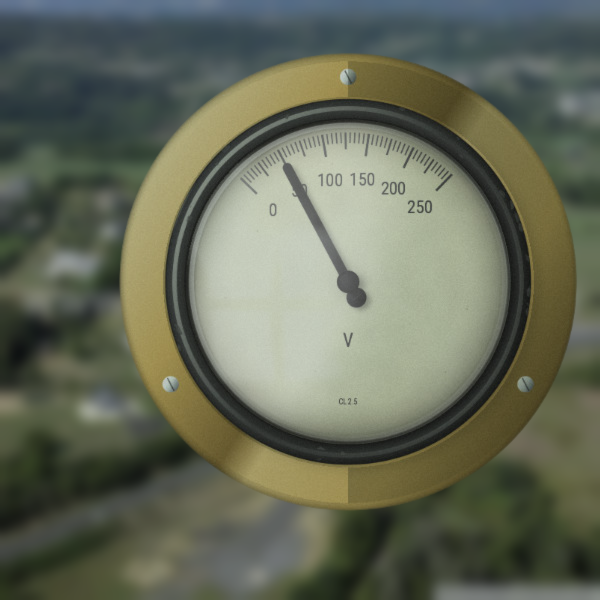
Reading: {"value": 50, "unit": "V"}
